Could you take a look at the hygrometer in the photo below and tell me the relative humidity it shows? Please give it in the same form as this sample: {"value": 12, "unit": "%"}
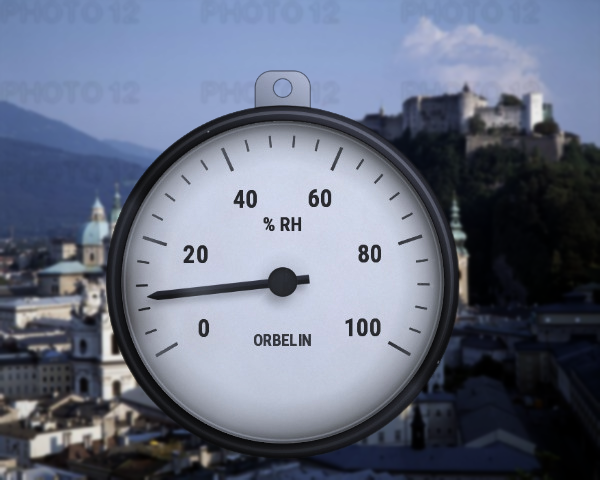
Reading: {"value": 10, "unit": "%"}
